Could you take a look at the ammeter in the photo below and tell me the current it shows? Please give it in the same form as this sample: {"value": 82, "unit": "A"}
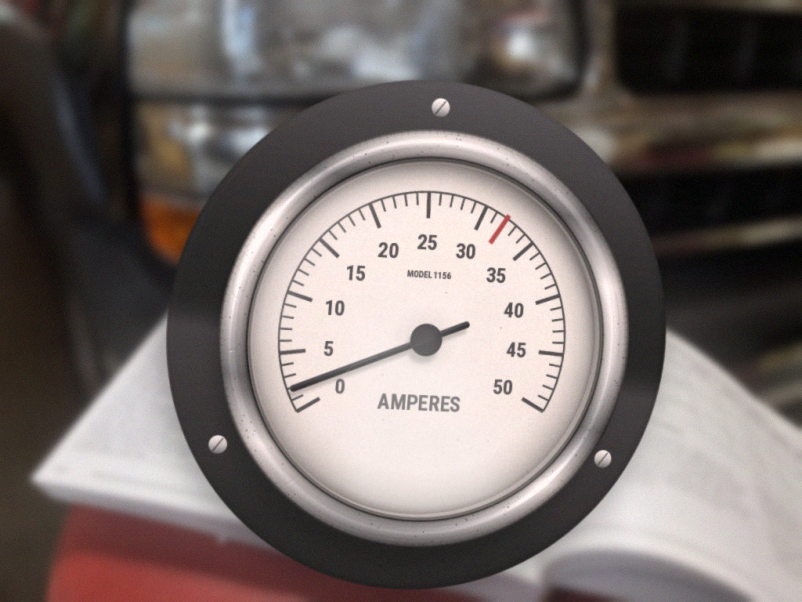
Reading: {"value": 2, "unit": "A"}
